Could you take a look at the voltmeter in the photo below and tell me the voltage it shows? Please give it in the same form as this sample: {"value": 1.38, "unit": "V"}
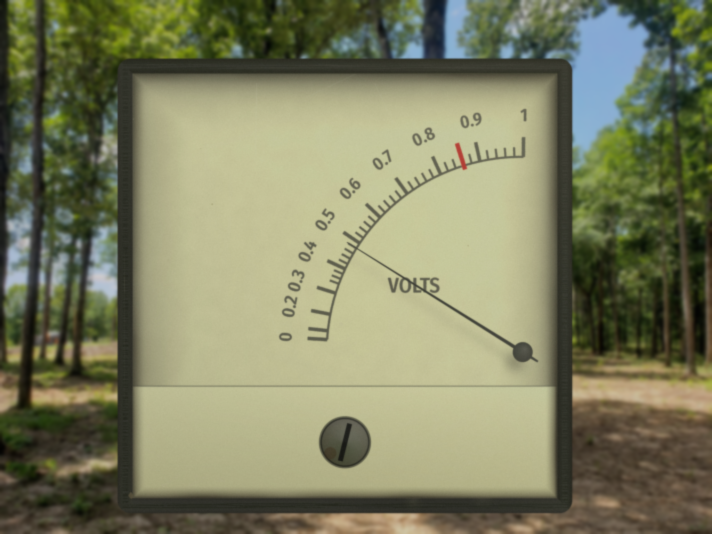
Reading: {"value": 0.48, "unit": "V"}
